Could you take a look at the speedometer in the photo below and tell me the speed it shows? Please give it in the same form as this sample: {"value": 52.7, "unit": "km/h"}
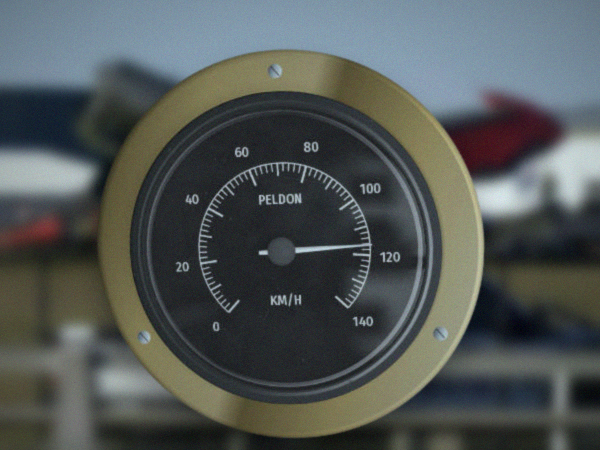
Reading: {"value": 116, "unit": "km/h"}
